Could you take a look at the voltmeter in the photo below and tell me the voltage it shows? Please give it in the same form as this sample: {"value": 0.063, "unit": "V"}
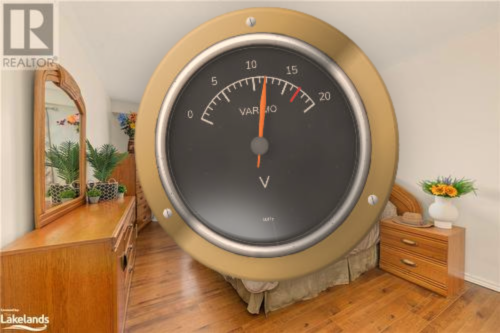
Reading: {"value": 12, "unit": "V"}
